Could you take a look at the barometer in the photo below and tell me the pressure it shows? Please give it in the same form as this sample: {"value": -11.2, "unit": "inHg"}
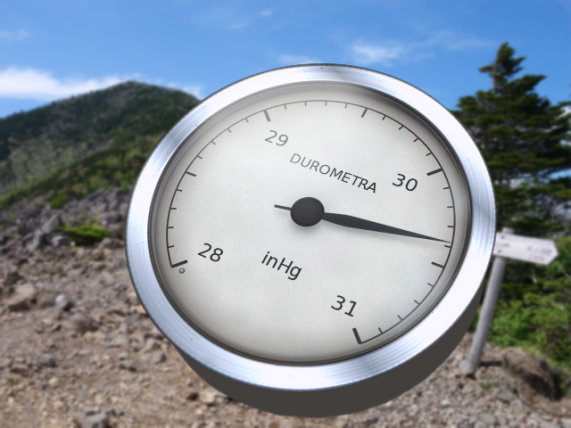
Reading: {"value": 30.4, "unit": "inHg"}
